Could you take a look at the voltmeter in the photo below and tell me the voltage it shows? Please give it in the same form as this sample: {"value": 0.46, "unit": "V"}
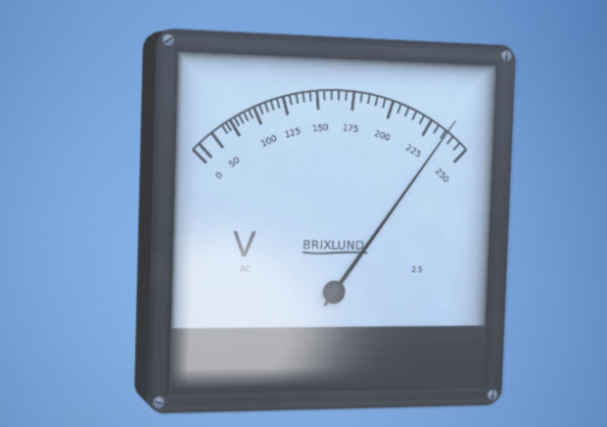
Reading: {"value": 235, "unit": "V"}
